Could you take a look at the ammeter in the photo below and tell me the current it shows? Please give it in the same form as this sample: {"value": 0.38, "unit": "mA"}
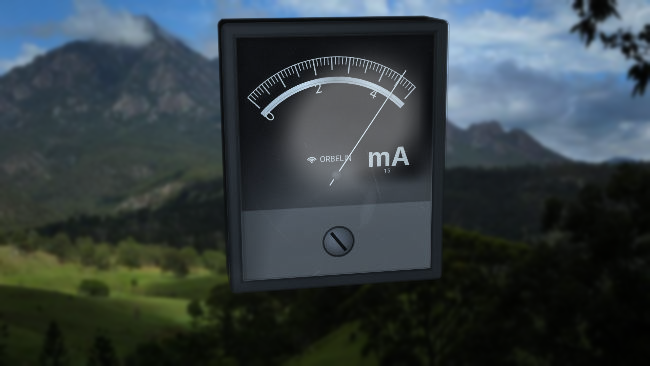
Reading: {"value": 4.5, "unit": "mA"}
